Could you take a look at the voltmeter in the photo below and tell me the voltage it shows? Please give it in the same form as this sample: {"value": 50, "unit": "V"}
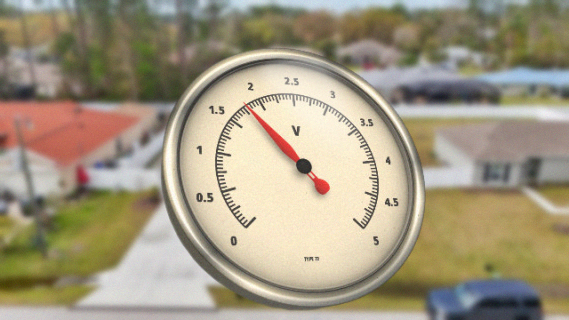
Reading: {"value": 1.75, "unit": "V"}
